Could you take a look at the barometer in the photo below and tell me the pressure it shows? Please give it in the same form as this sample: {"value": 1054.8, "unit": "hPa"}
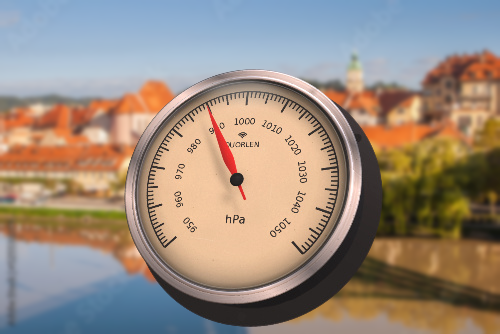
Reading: {"value": 990, "unit": "hPa"}
